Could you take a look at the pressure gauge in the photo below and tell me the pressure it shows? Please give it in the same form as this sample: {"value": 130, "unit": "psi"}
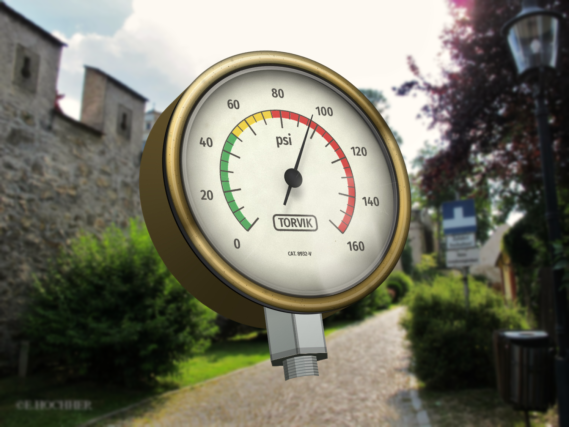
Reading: {"value": 95, "unit": "psi"}
